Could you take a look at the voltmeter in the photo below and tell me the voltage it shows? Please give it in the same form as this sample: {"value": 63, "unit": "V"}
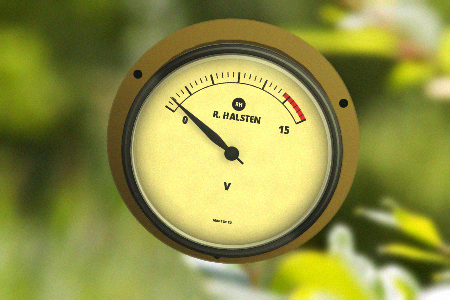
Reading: {"value": 1, "unit": "V"}
